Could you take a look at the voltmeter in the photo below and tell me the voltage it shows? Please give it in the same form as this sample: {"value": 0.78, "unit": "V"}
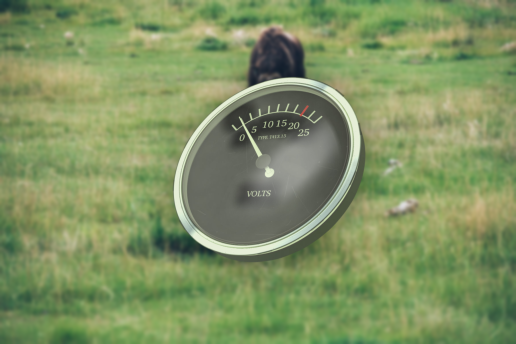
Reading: {"value": 2.5, "unit": "V"}
